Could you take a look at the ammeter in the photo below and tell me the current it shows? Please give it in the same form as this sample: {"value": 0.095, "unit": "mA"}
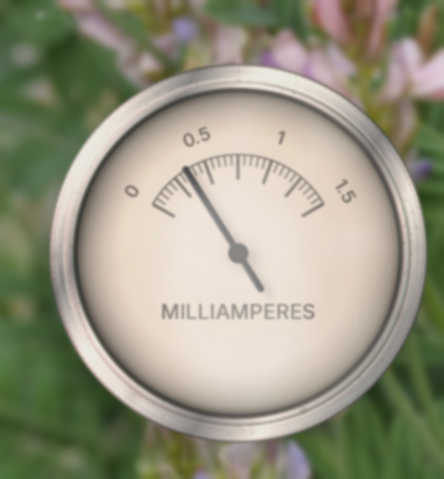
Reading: {"value": 0.35, "unit": "mA"}
